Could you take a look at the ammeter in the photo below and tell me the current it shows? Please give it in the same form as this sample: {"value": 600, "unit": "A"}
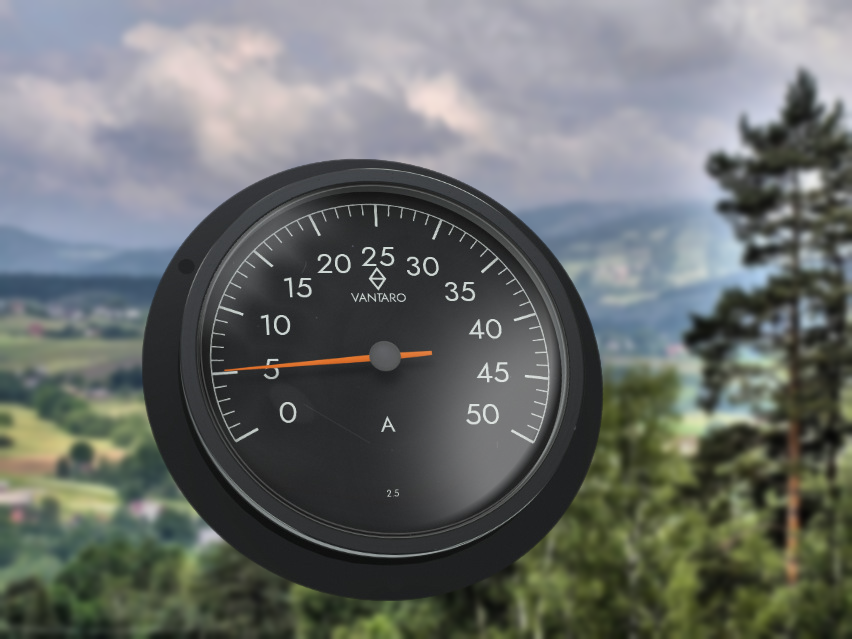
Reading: {"value": 5, "unit": "A"}
